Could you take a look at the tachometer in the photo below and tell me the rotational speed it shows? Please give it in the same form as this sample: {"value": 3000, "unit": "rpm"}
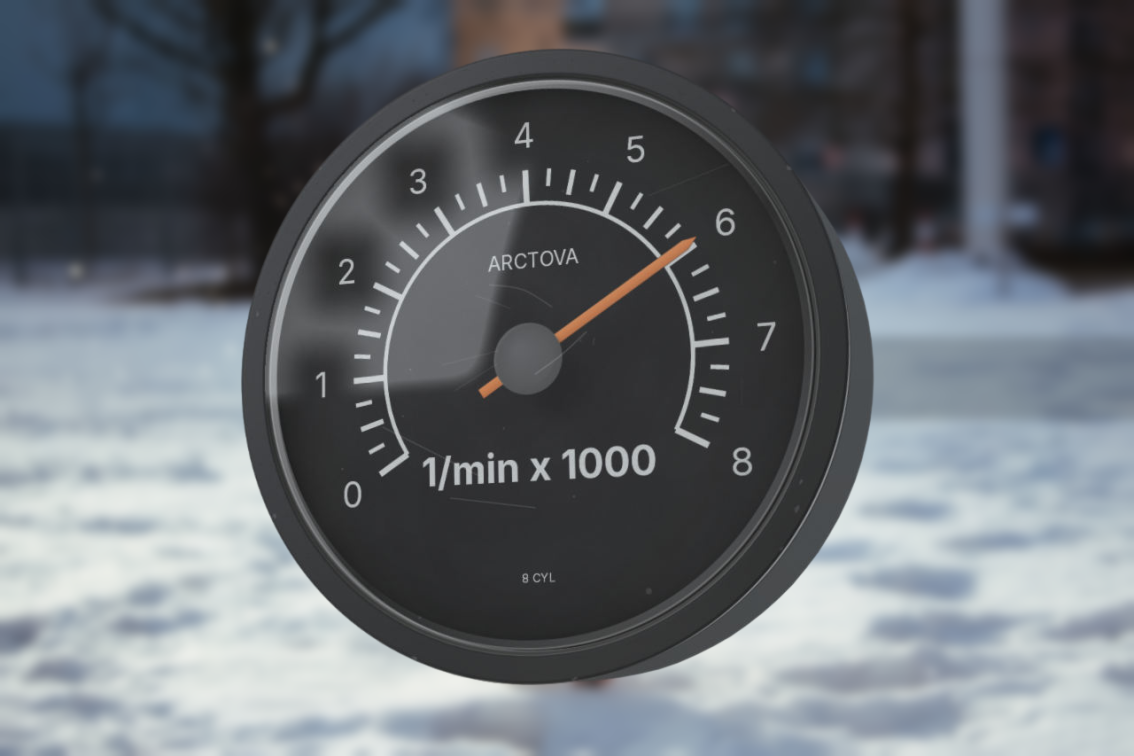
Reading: {"value": 6000, "unit": "rpm"}
